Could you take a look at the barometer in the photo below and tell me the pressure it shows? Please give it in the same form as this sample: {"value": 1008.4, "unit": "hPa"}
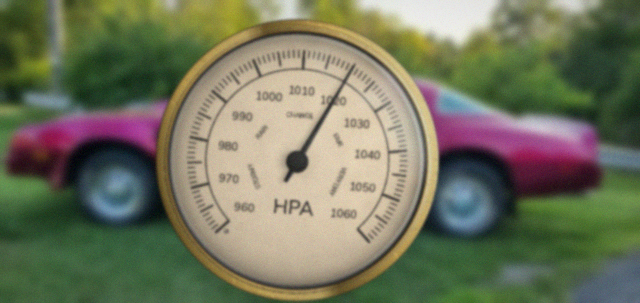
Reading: {"value": 1020, "unit": "hPa"}
